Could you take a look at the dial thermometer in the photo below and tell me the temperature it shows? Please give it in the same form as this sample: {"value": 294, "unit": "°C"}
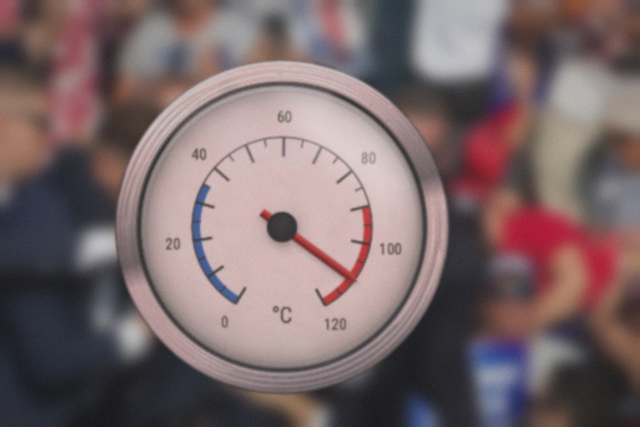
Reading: {"value": 110, "unit": "°C"}
